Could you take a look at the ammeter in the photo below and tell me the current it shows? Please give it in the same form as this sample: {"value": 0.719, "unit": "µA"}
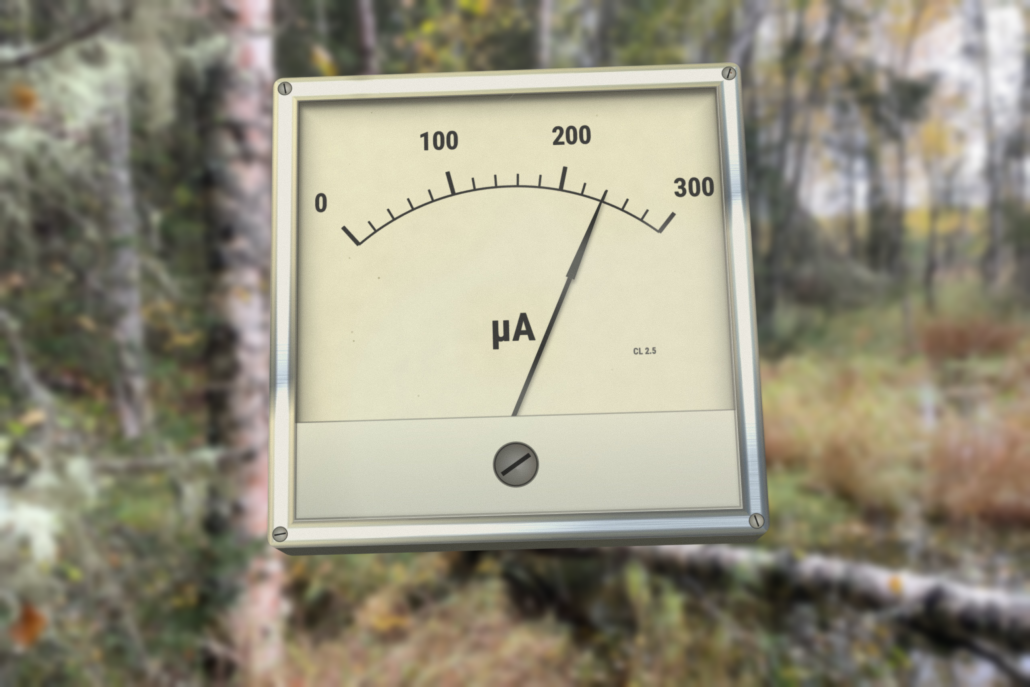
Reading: {"value": 240, "unit": "µA"}
